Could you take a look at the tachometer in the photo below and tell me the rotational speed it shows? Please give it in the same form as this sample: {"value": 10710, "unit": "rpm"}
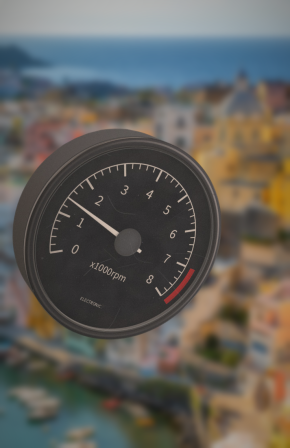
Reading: {"value": 1400, "unit": "rpm"}
